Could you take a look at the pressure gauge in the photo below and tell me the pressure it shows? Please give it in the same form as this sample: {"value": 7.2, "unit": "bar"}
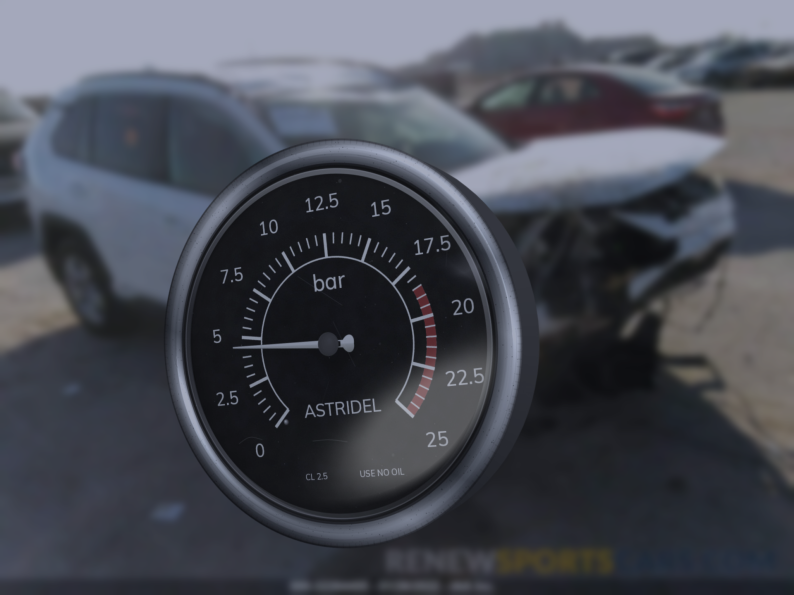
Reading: {"value": 4.5, "unit": "bar"}
